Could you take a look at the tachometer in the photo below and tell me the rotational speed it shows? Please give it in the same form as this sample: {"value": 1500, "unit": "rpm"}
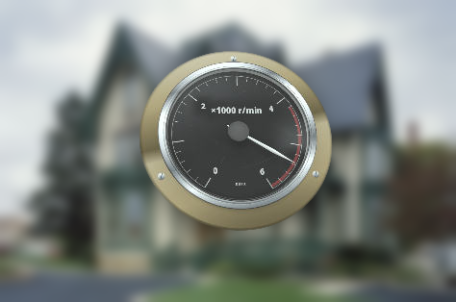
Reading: {"value": 5400, "unit": "rpm"}
